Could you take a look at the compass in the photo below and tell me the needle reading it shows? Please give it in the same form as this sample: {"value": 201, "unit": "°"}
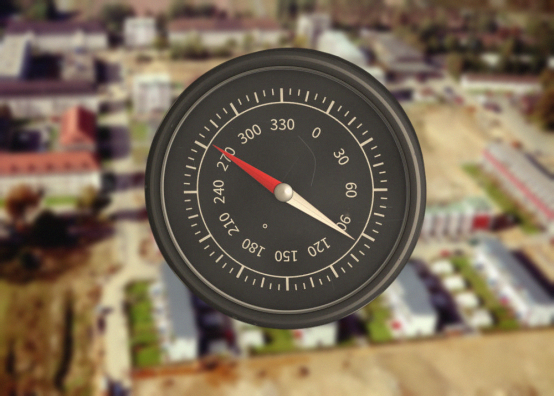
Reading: {"value": 275, "unit": "°"}
